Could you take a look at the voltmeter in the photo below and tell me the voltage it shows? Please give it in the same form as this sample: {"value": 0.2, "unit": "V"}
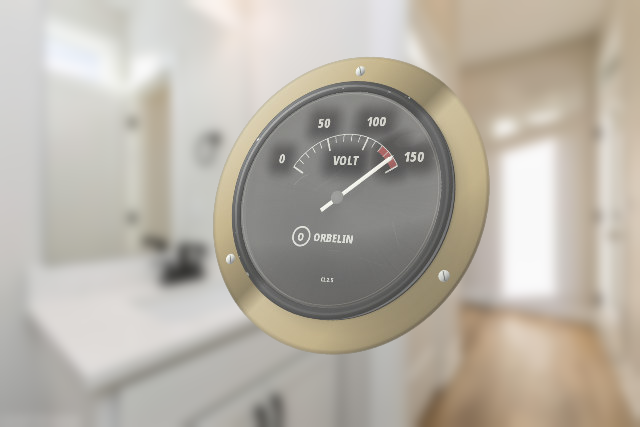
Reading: {"value": 140, "unit": "V"}
